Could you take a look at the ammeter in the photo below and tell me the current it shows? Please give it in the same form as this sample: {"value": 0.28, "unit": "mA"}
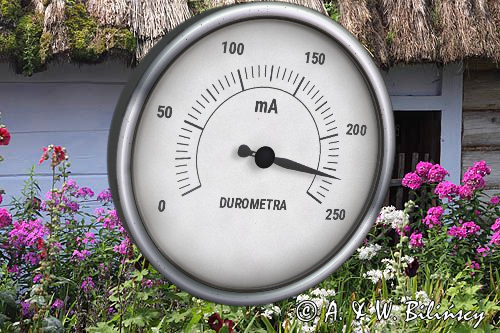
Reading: {"value": 230, "unit": "mA"}
